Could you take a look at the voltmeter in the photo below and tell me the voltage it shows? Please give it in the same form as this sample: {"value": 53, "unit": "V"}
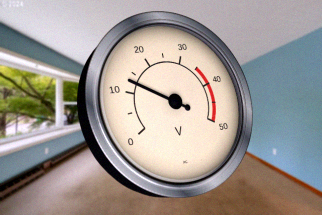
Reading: {"value": 12.5, "unit": "V"}
